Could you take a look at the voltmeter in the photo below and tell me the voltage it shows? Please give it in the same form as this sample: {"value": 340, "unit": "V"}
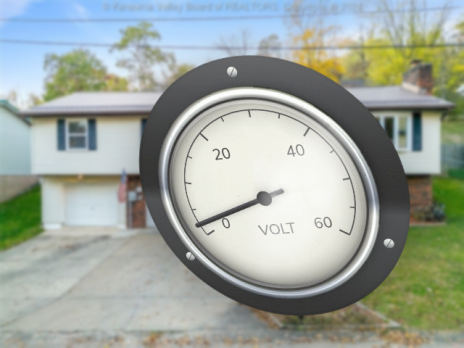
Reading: {"value": 2.5, "unit": "V"}
